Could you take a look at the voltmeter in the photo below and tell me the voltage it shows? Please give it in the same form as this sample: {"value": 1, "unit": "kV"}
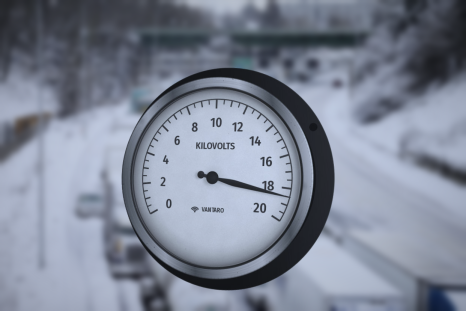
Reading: {"value": 18.5, "unit": "kV"}
